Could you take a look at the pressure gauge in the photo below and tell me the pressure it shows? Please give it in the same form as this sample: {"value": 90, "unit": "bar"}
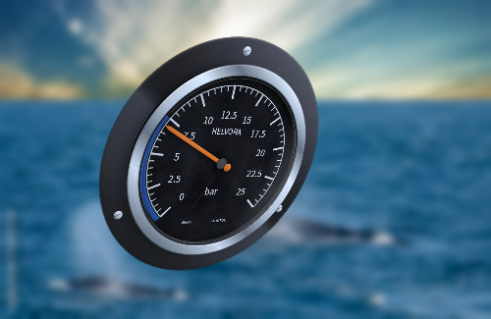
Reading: {"value": 7, "unit": "bar"}
